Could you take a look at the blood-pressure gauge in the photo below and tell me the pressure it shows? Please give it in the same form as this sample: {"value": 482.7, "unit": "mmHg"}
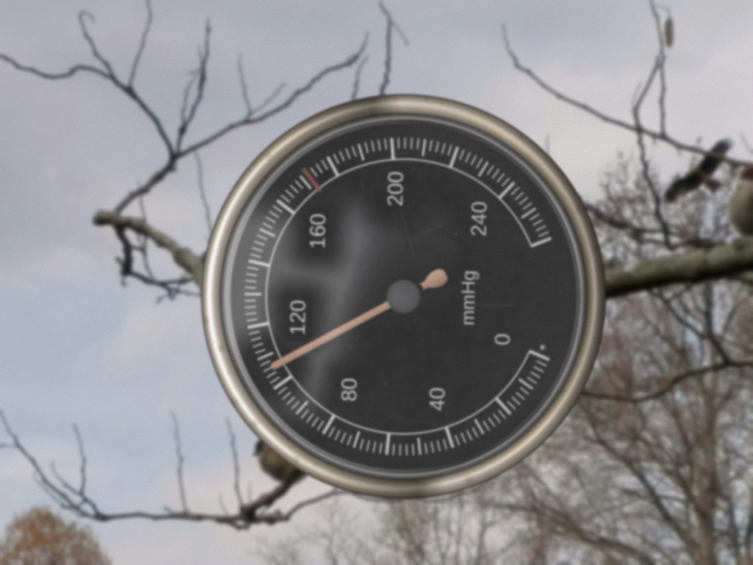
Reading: {"value": 106, "unit": "mmHg"}
